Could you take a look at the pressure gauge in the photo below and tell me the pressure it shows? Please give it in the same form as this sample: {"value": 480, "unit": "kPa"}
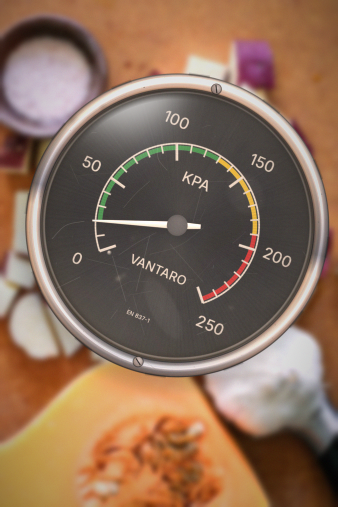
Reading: {"value": 20, "unit": "kPa"}
